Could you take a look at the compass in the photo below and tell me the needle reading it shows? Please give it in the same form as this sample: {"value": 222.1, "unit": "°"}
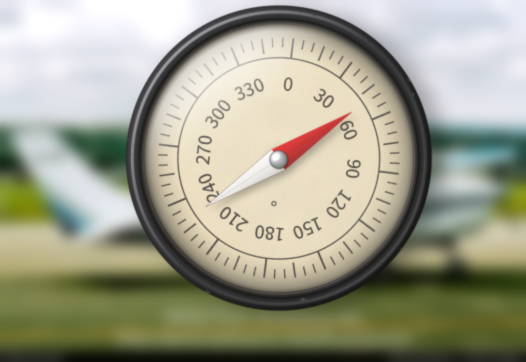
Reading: {"value": 50, "unit": "°"}
